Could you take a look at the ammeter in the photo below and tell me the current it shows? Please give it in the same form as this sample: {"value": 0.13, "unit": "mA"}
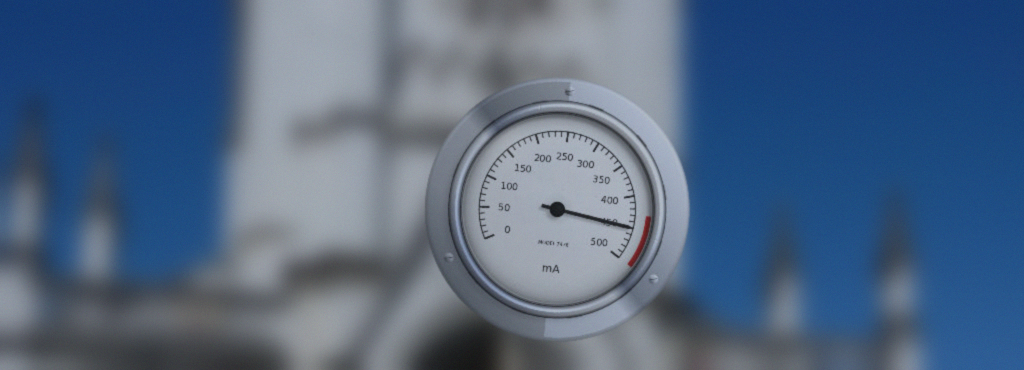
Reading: {"value": 450, "unit": "mA"}
